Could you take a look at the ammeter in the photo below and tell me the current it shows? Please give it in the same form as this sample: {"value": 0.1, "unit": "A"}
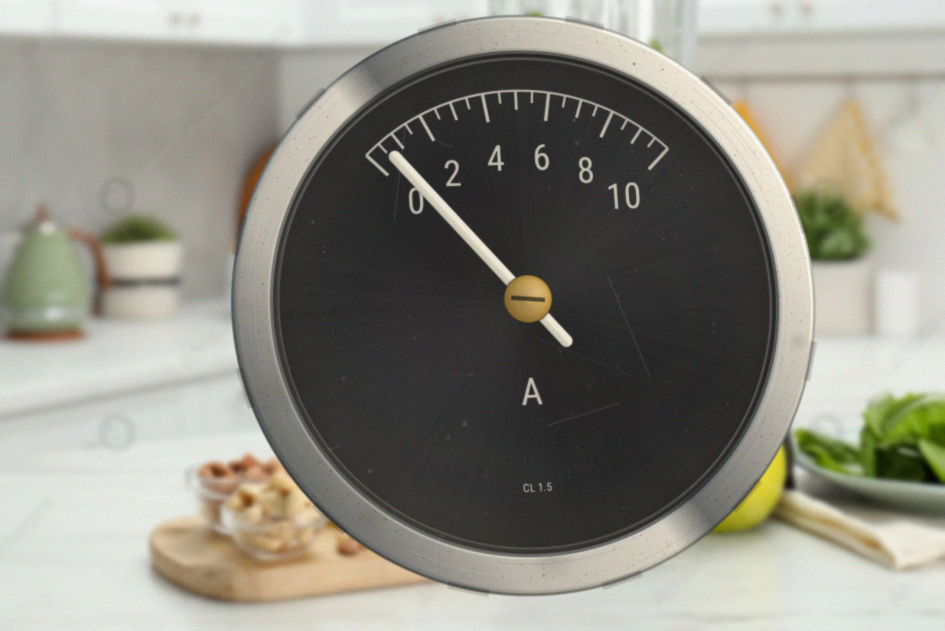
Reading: {"value": 0.5, "unit": "A"}
